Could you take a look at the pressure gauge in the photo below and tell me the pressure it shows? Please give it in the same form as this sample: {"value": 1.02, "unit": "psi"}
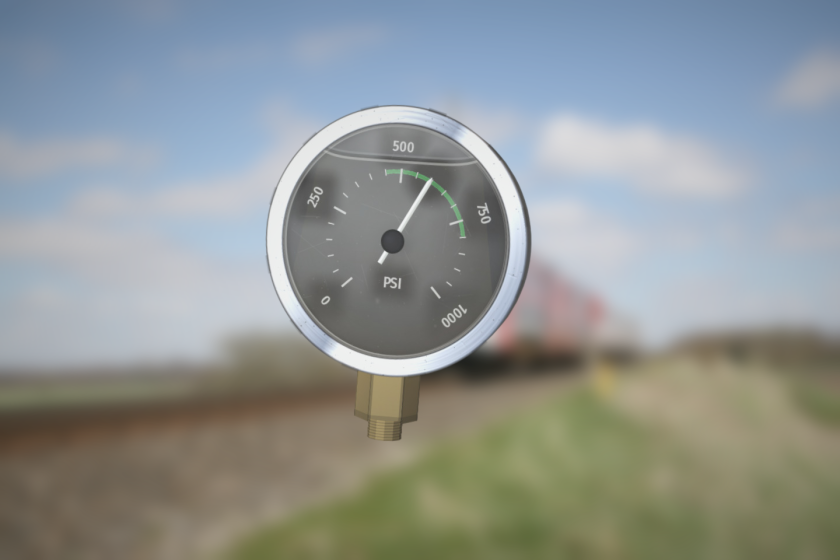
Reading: {"value": 600, "unit": "psi"}
